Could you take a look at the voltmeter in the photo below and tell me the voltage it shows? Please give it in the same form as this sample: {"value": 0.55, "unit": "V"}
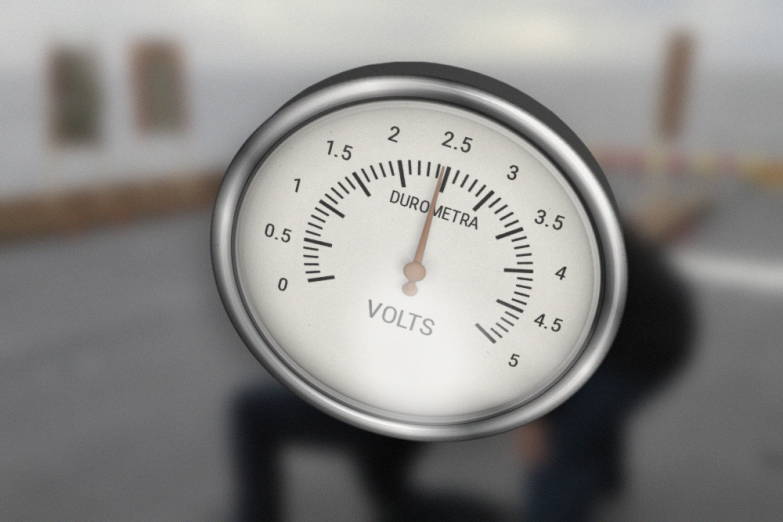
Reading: {"value": 2.45, "unit": "V"}
